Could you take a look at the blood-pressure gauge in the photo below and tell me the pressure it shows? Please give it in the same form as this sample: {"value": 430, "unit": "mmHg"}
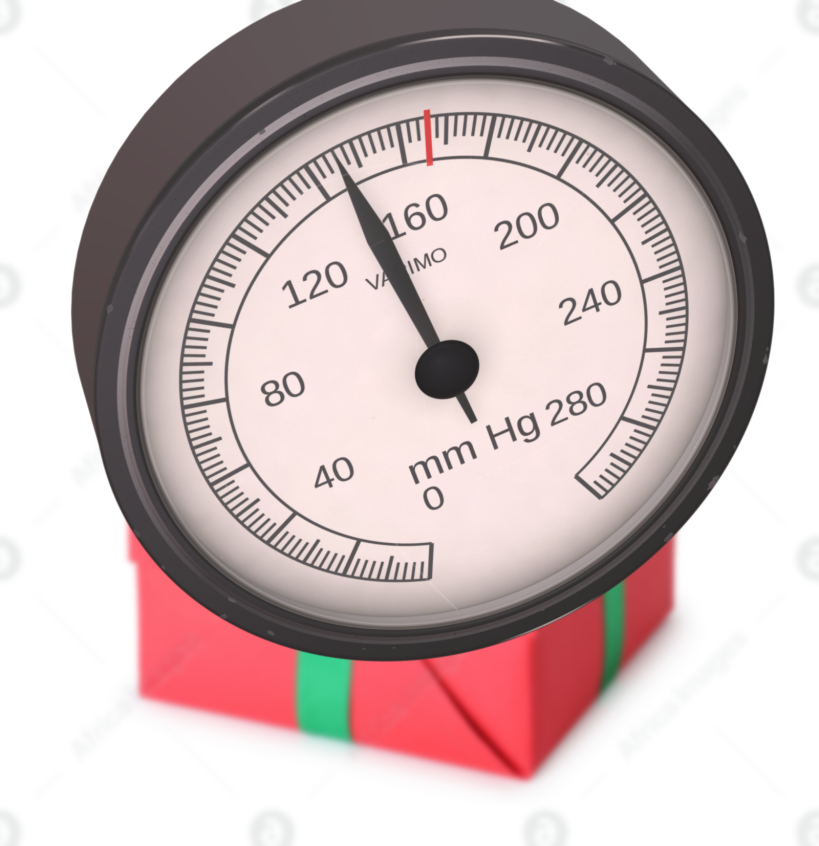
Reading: {"value": 146, "unit": "mmHg"}
